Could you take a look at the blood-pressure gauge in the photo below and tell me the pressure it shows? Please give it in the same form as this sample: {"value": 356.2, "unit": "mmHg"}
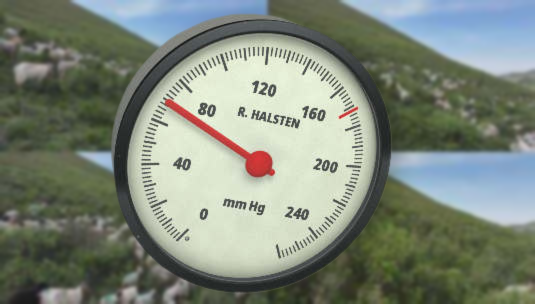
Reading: {"value": 70, "unit": "mmHg"}
